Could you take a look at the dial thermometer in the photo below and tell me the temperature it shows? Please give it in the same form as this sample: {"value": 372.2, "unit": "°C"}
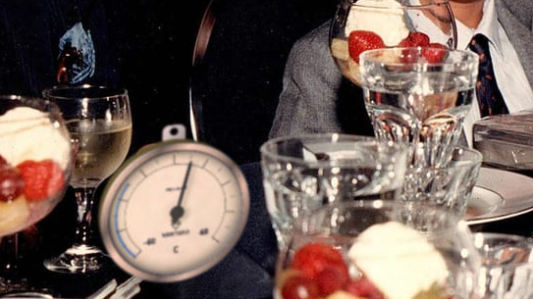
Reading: {"value": 5, "unit": "°C"}
